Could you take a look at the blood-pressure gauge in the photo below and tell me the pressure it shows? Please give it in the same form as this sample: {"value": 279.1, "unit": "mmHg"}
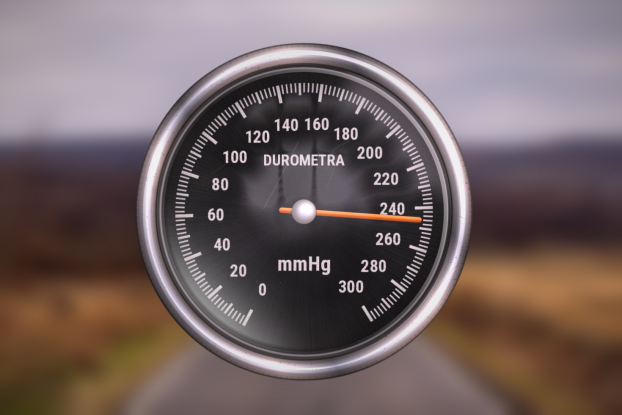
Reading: {"value": 246, "unit": "mmHg"}
